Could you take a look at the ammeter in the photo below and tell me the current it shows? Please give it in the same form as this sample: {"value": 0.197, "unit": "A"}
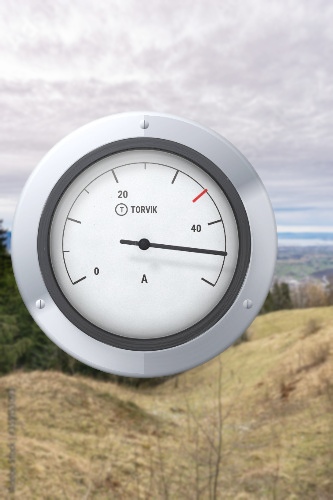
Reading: {"value": 45, "unit": "A"}
